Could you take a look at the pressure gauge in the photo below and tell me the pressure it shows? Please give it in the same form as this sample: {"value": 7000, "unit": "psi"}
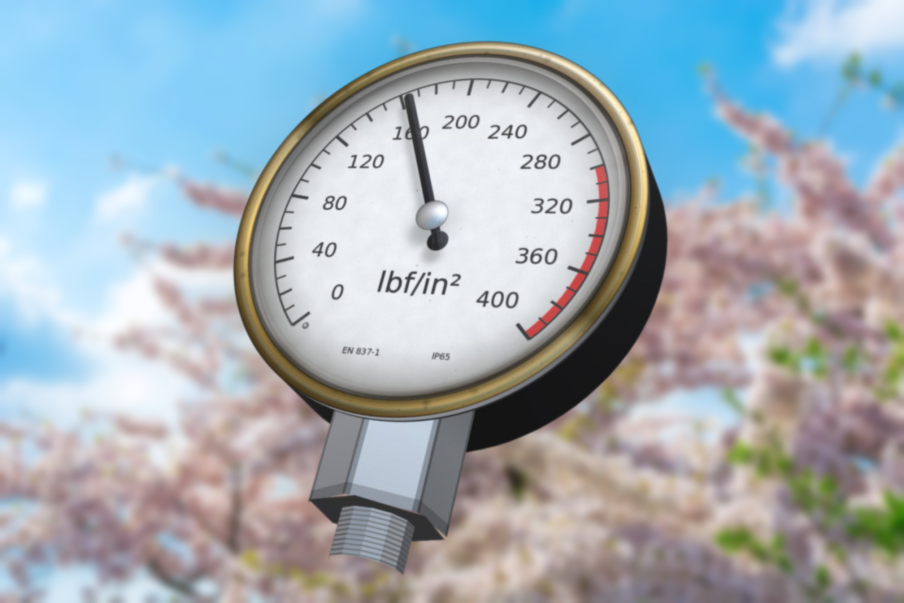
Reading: {"value": 165, "unit": "psi"}
